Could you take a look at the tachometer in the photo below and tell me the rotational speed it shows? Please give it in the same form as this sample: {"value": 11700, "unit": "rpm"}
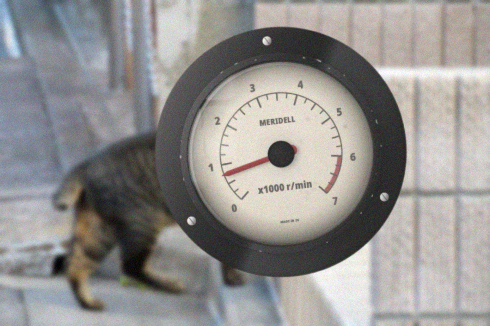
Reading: {"value": 750, "unit": "rpm"}
